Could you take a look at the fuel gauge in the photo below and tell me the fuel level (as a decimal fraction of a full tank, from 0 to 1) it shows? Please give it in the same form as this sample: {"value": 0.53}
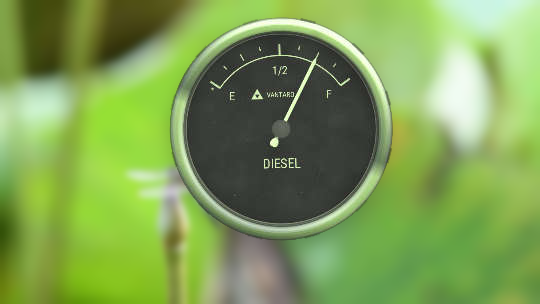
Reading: {"value": 0.75}
